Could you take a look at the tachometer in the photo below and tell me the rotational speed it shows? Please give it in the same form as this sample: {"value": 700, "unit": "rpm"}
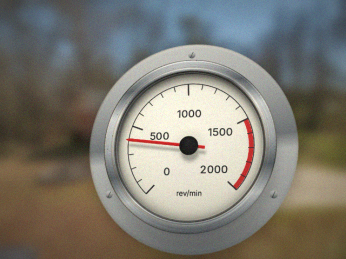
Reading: {"value": 400, "unit": "rpm"}
